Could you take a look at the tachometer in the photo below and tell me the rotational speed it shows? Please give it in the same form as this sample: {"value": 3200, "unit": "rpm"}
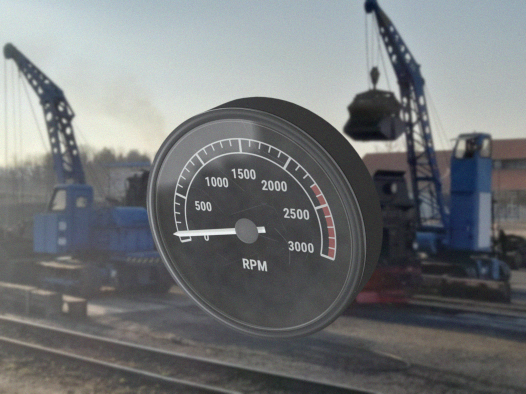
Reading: {"value": 100, "unit": "rpm"}
